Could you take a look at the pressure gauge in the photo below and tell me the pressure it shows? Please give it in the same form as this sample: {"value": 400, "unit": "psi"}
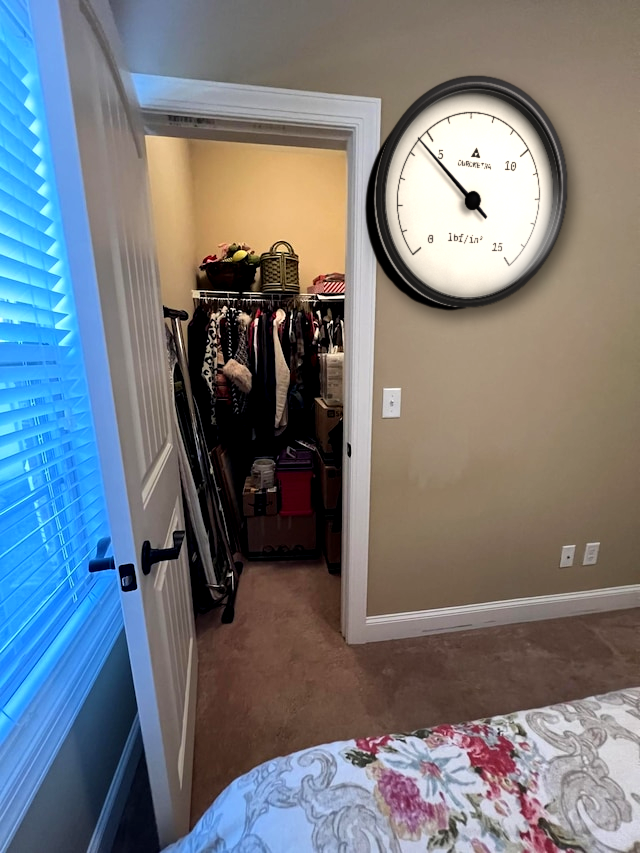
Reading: {"value": 4.5, "unit": "psi"}
